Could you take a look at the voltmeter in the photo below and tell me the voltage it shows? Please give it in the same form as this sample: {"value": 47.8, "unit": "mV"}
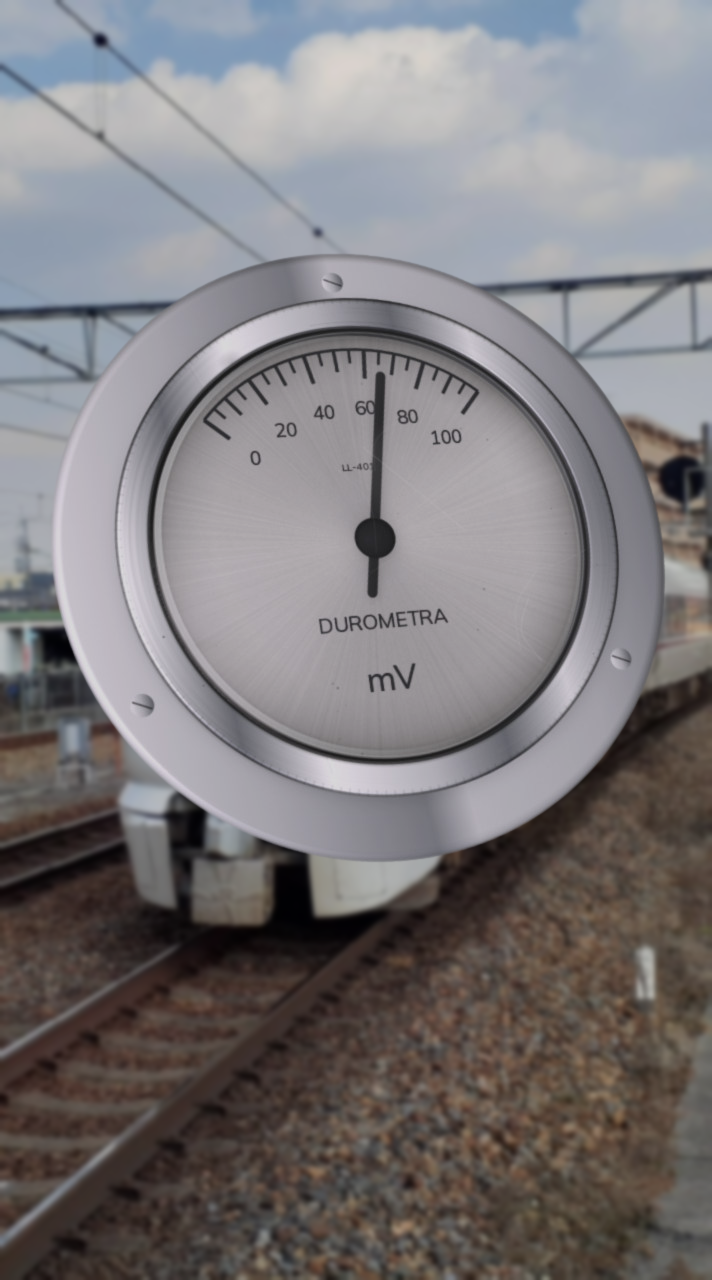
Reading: {"value": 65, "unit": "mV"}
